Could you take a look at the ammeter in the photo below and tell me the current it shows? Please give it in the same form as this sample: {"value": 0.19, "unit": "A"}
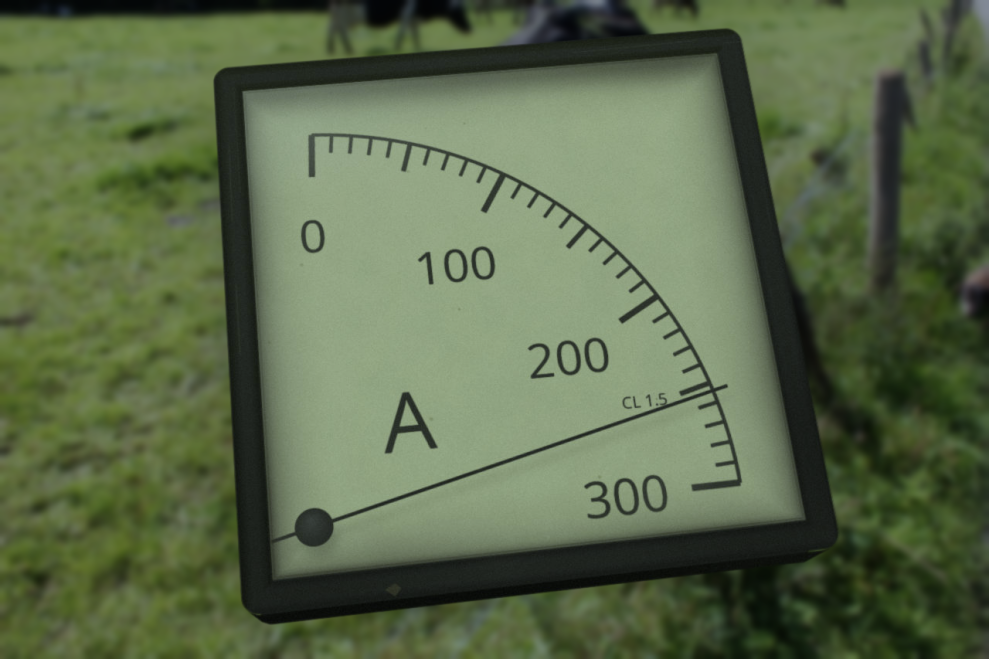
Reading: {"value": 255, "unit": "A"}
